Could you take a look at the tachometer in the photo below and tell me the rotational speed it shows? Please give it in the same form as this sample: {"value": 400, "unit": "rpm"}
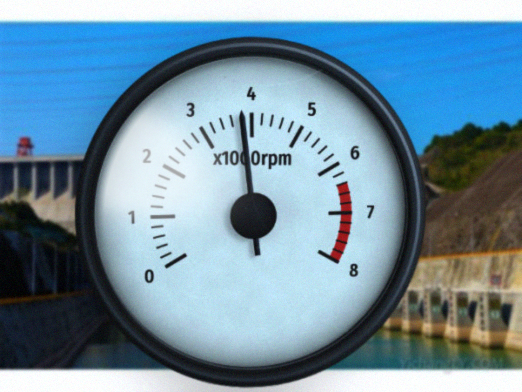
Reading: {"value": 3800, "unit": "rpm"}
